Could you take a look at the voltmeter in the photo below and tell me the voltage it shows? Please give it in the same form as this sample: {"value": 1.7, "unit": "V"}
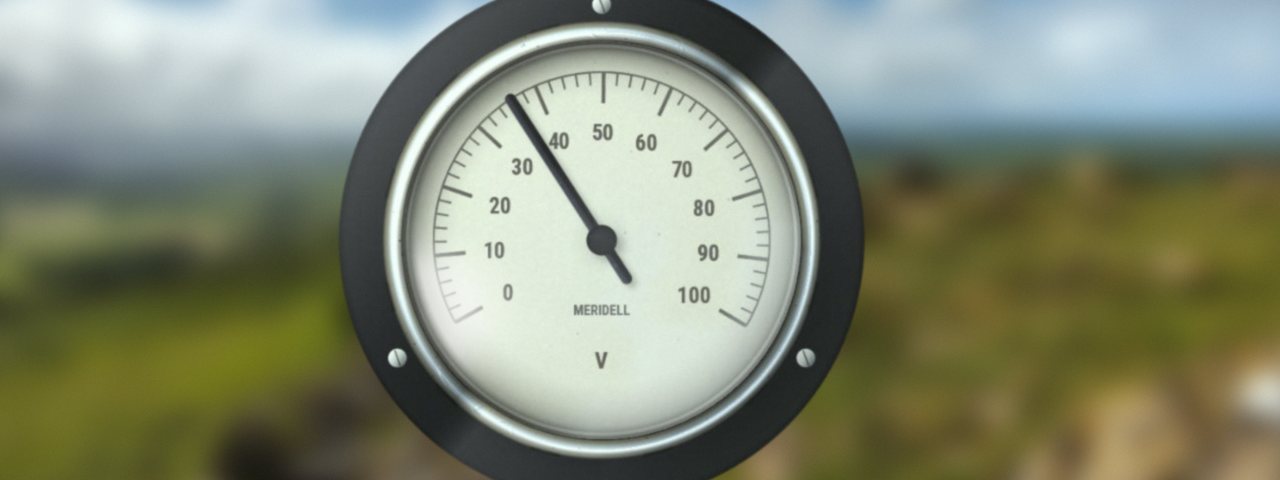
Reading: {"value": 36, "unit": "V"}
